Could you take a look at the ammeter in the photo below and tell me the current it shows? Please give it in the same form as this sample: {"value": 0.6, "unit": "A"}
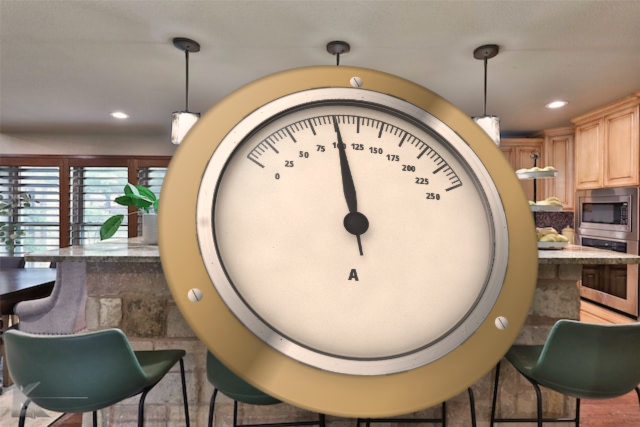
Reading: {"value": 100, "unit": "A"}
